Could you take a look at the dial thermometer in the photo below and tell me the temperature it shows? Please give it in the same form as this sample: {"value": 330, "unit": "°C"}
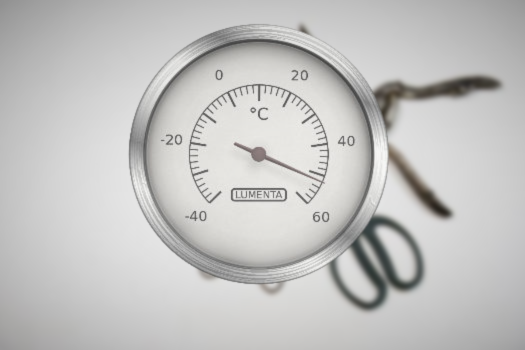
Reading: {"value": 52, "unit": "°C"}
